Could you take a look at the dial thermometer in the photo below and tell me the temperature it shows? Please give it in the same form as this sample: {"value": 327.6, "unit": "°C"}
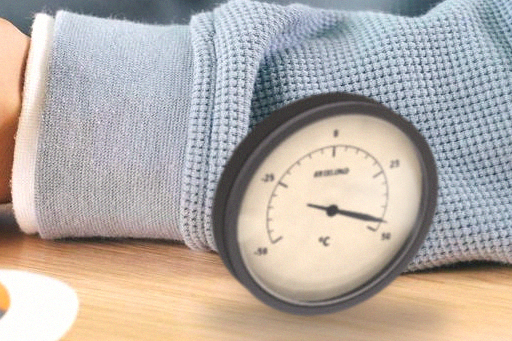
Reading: {"value": 45, "unit": "°C"}
